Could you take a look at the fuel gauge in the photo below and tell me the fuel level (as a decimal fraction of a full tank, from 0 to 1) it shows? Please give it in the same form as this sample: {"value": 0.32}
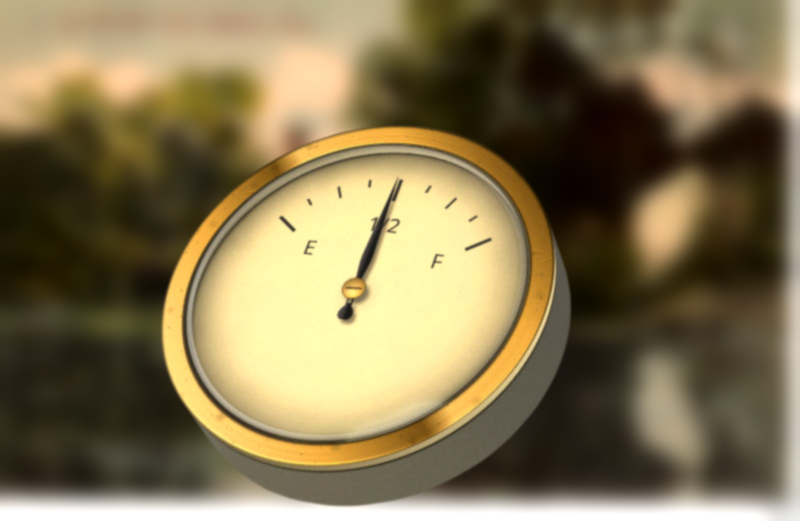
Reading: {"value": 0.5}
